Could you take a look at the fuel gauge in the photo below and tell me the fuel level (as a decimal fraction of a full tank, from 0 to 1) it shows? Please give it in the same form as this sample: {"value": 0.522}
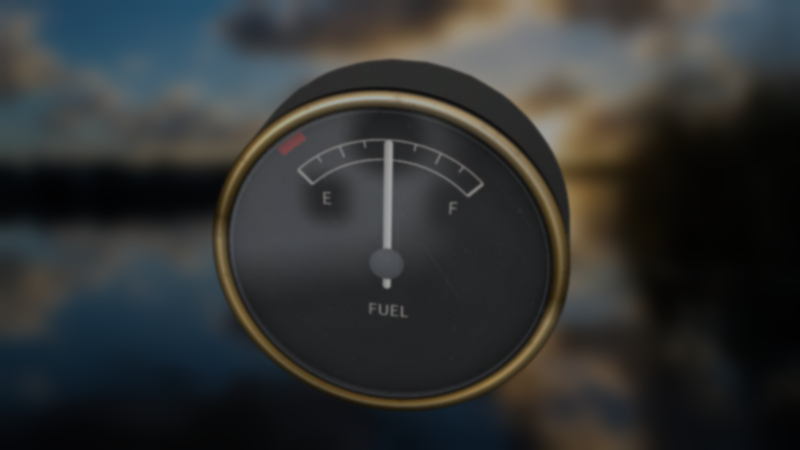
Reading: {"value": 0.5}
